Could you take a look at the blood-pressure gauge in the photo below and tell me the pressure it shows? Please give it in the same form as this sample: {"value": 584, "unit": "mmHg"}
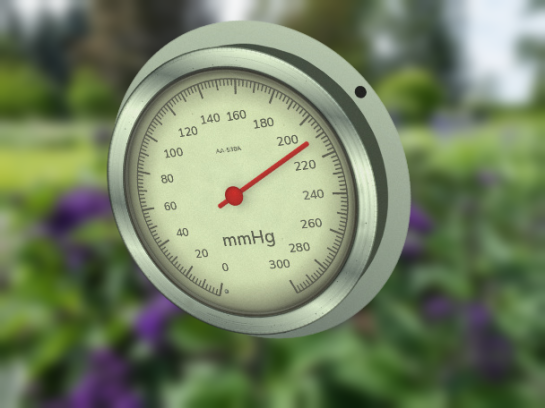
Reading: {"value": 210, "unit": "mmHg"}
